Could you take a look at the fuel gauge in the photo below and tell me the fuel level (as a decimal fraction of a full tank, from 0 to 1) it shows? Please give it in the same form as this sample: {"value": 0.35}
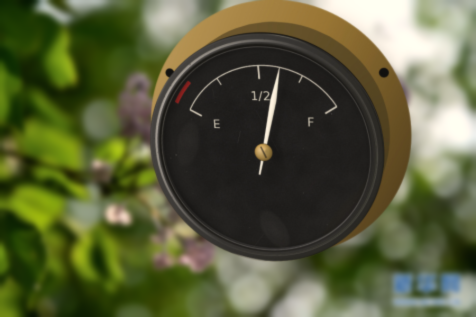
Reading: {"value": 0.625}
